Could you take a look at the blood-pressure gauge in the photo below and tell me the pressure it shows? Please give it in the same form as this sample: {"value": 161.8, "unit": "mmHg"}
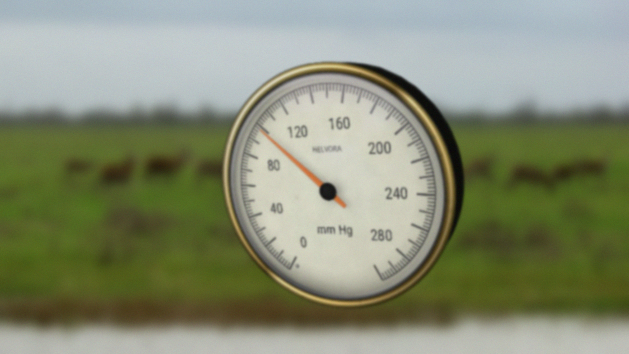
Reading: {"value": 100, "unit": "mmHg"}
